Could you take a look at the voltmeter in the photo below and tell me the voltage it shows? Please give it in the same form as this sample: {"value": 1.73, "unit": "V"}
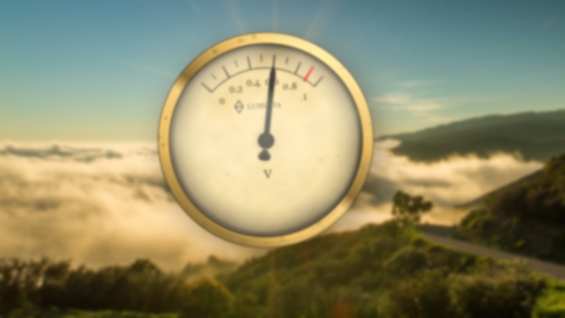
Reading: {"value": 0.6, "unit": "V"}
